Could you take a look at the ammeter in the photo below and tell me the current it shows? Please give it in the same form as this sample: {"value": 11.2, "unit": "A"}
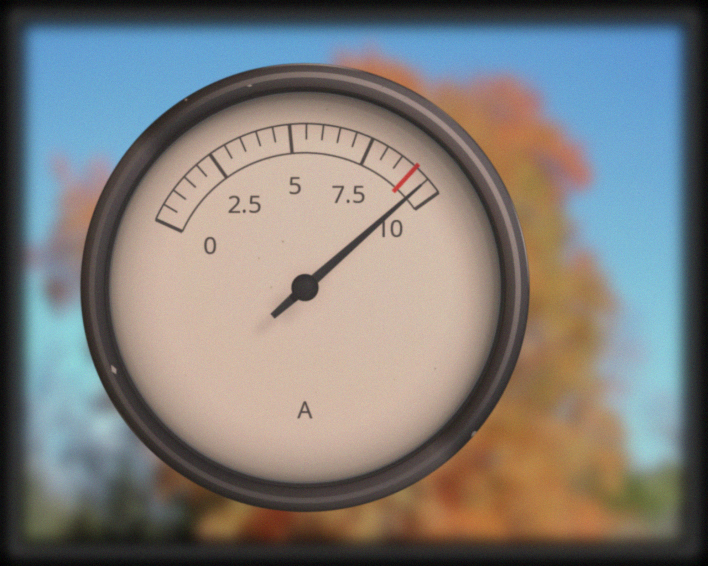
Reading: {"value": 9.5, "unit": "A"}
